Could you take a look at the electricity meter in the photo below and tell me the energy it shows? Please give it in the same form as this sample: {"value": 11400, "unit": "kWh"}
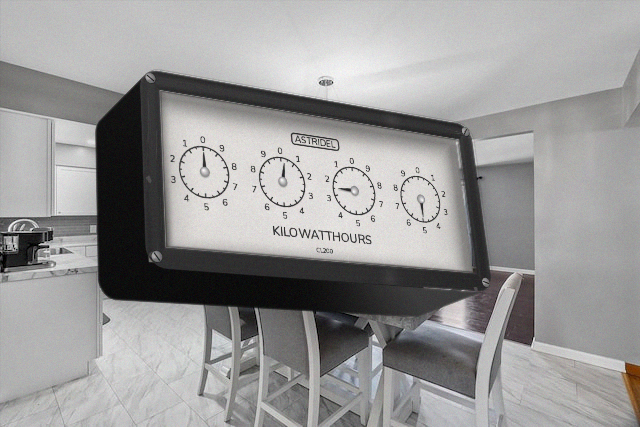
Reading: {"value": 25, "unit": "kWh"}
